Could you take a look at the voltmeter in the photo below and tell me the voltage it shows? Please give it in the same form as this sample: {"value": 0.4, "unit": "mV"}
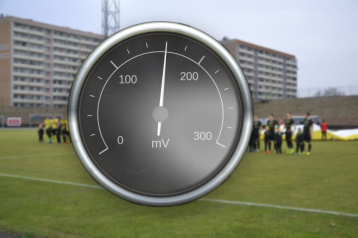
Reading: {"value": 160, "unit": "mV"}
